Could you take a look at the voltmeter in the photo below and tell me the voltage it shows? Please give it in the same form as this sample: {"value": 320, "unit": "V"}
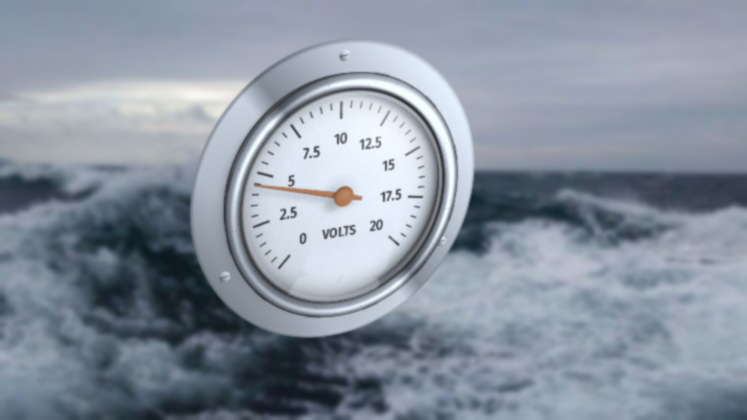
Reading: {"value": 4.5, "unit": "V"}
